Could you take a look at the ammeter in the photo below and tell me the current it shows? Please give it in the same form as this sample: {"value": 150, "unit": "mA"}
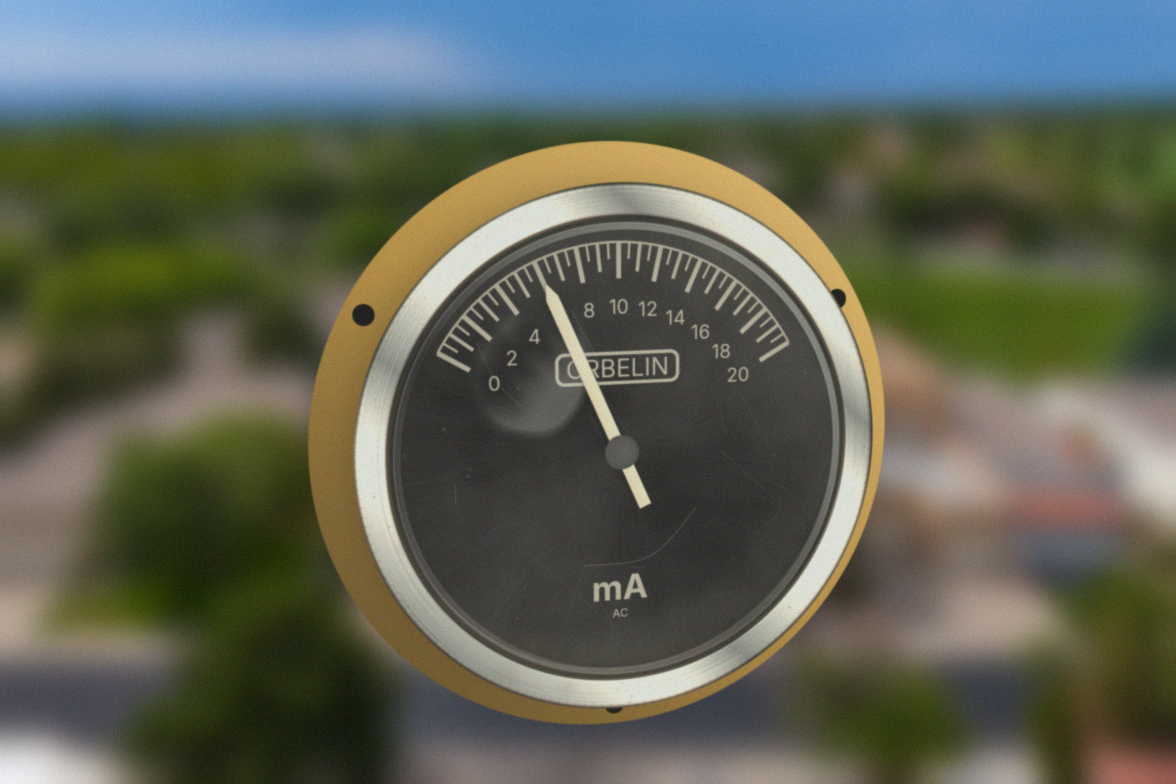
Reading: {"value": 6, "unit": "mA"}
